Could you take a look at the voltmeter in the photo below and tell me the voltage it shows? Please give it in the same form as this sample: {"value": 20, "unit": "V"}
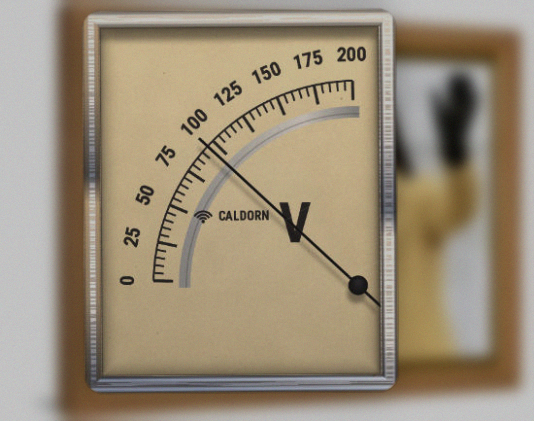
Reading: {"value": 95, "unit": "V"}
